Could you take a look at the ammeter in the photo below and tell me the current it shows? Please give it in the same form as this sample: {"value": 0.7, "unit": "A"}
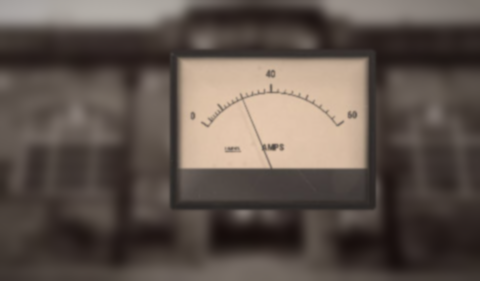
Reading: {"value": 30, "unit": "A"}
